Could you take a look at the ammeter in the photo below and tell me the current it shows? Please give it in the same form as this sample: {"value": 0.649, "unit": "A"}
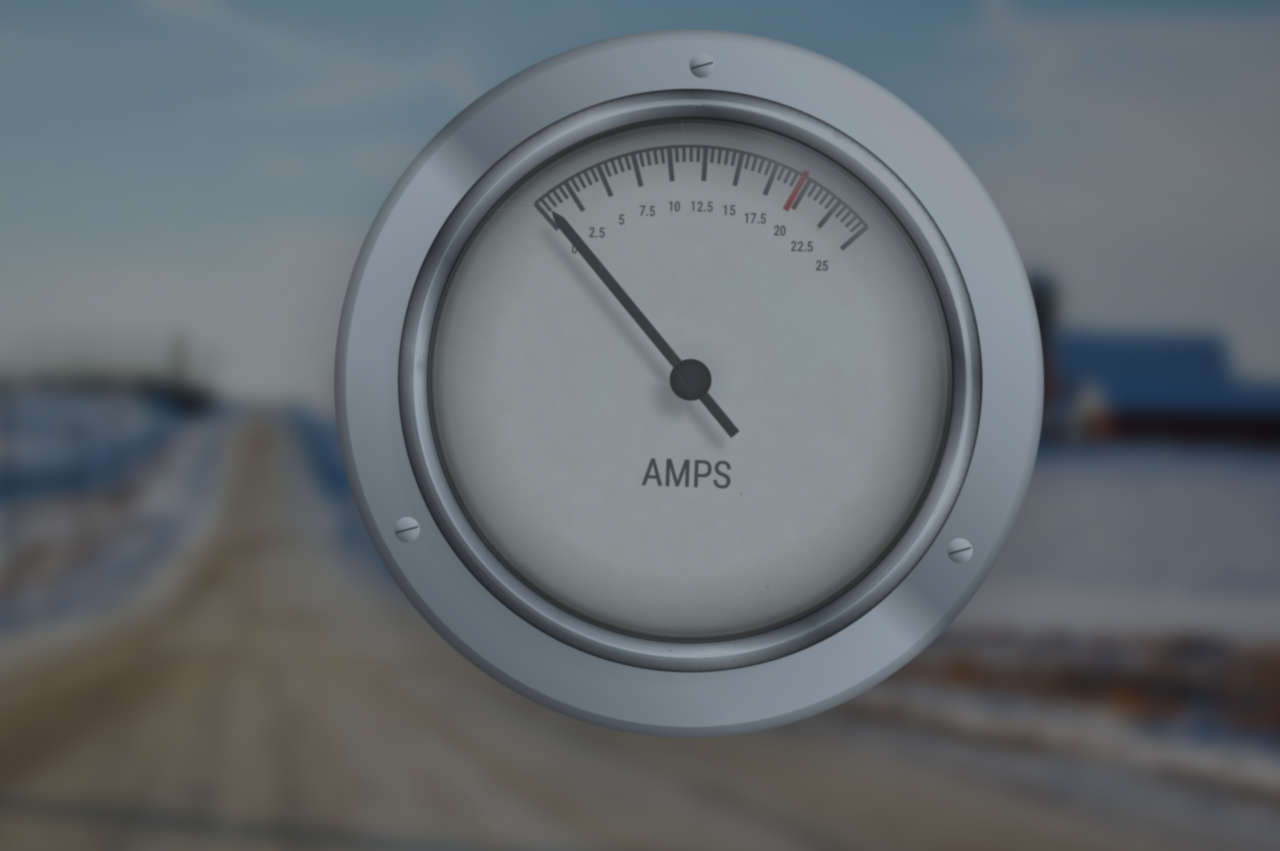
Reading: {"value": 0.5, "unit": "A"}
